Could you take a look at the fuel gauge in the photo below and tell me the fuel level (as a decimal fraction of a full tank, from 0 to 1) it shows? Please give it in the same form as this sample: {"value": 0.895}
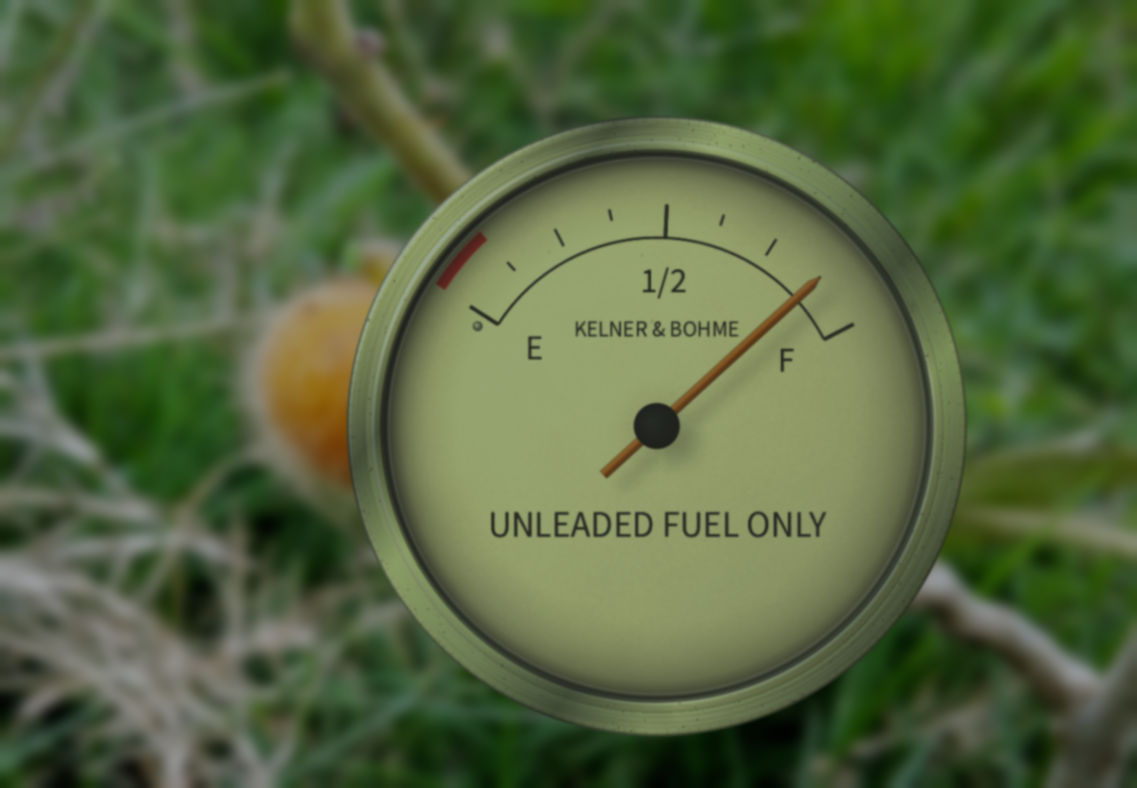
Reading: {"value": 0.875}
